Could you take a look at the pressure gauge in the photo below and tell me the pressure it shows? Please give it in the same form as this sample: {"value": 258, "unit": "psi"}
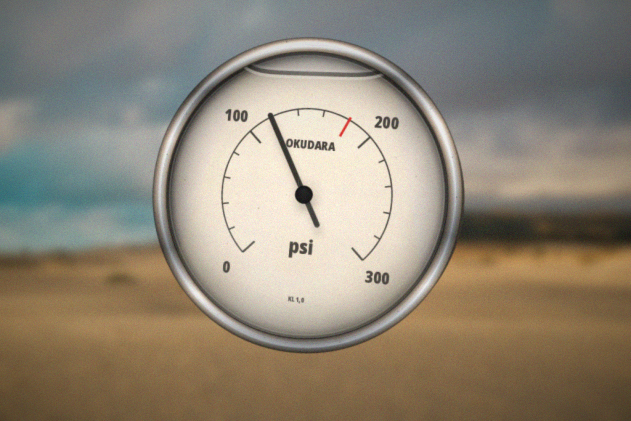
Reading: {"value": 120, "unit": "psi"}
